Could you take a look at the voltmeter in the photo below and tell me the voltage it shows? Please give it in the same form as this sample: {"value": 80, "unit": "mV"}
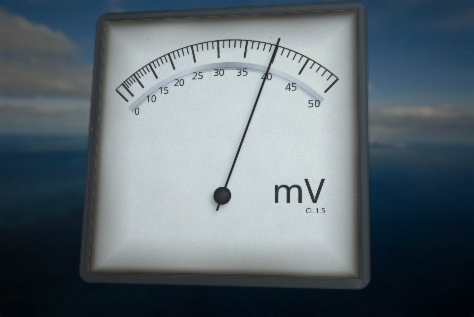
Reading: {"value": 40, "unit": "mV"}
